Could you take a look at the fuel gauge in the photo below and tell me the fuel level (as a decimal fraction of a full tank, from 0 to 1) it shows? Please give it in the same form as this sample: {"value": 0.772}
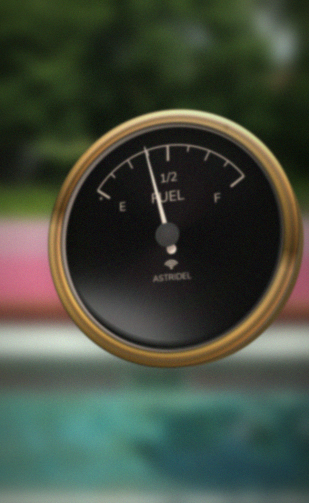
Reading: {"value": 0.375}
